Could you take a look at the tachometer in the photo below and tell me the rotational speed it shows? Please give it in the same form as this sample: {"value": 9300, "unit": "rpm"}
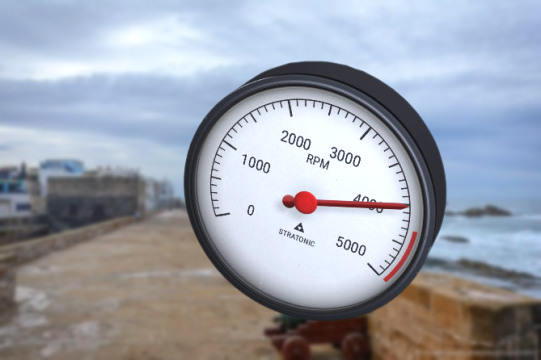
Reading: {"value": 4000, "unit": "rpm"}
